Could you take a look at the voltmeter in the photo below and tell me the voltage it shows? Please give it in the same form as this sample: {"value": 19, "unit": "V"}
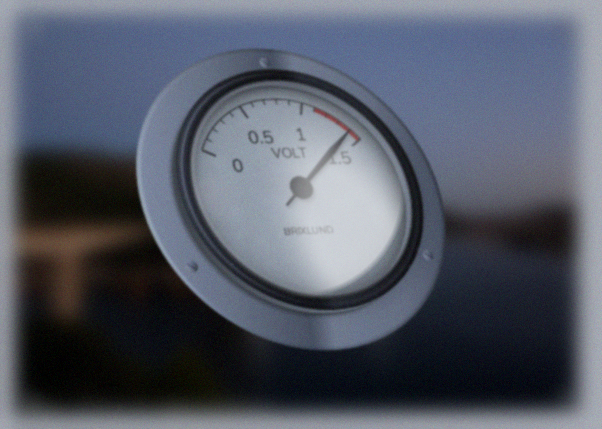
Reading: {"value": 1.4, "unit": "V"}
